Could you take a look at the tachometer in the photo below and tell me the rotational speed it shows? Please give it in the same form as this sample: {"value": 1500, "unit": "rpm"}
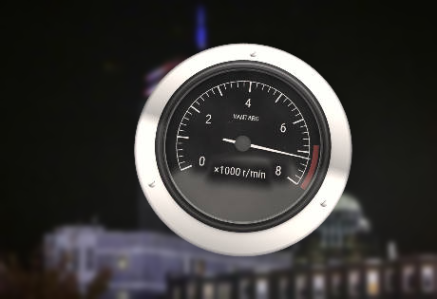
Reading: {"value": 7200, "unit": "rpm"}
